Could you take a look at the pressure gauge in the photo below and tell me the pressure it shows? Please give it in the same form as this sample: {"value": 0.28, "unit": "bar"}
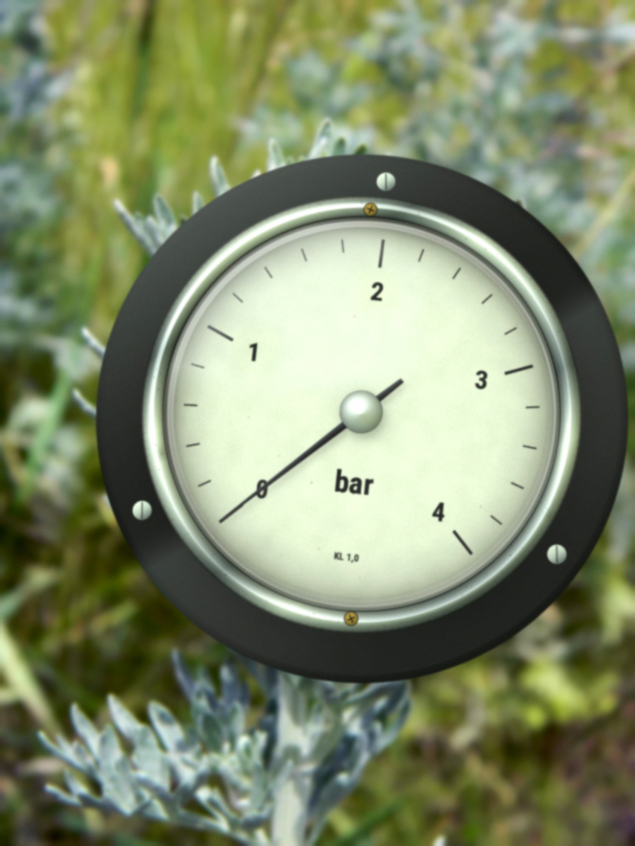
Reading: {"value": 0, "unit": "bar"}
